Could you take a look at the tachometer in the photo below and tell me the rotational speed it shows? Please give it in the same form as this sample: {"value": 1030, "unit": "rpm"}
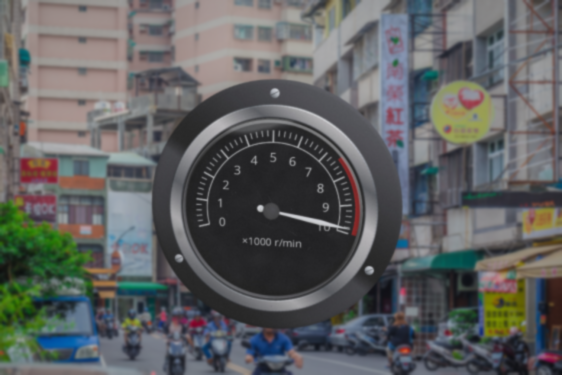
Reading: {"value": 9800, "unit": "rpm"}
